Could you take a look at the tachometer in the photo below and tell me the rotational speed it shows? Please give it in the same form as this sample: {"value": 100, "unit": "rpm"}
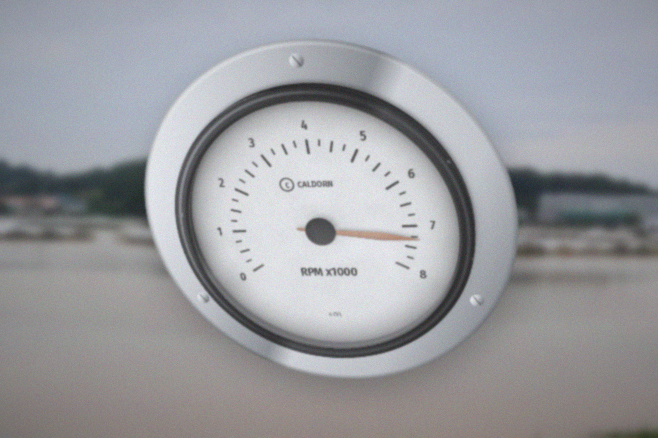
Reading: {"value": 7250, "unit": "rpm"}
